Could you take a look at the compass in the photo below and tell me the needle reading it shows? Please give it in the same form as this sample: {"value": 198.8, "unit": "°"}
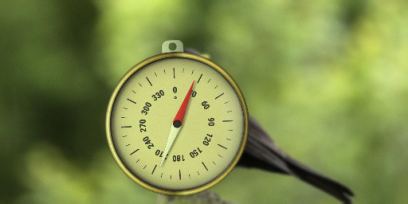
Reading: {"value": 25, "unit": "°"}
